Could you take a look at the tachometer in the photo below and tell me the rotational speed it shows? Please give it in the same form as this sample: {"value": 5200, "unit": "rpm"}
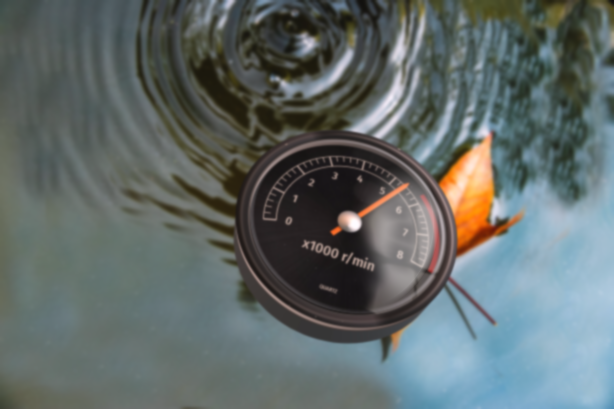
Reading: {"value": 5400, "unit": "rpm"}
